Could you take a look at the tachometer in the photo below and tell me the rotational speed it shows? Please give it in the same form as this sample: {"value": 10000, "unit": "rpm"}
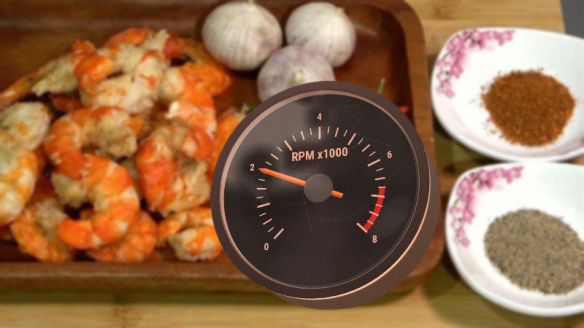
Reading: {"value": 2000, "unit": "rpm"}
